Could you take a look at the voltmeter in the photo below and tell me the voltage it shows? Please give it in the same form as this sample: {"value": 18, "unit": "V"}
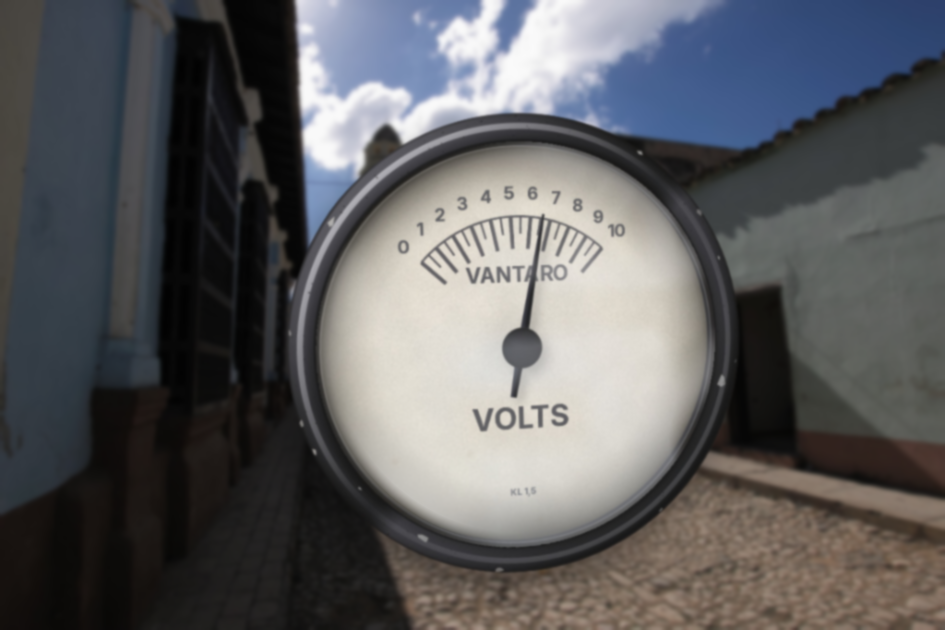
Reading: {"value": 6.5, "unit": "V"}
